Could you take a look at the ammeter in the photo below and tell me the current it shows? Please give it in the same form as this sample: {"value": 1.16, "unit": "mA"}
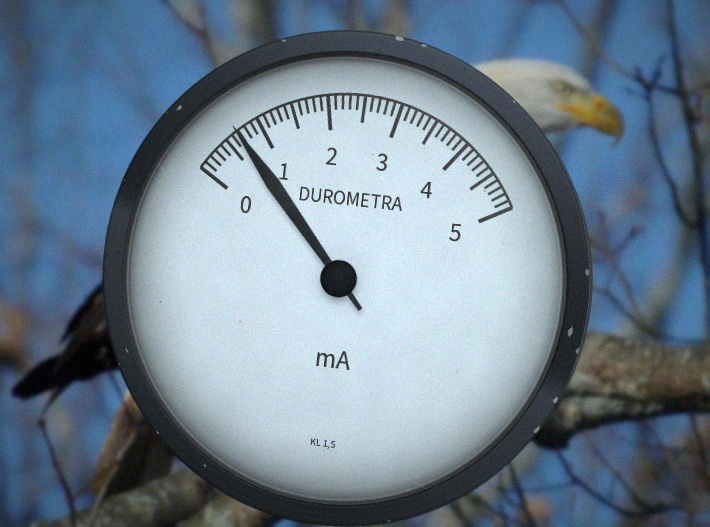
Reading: {"value": 0.7, "unit": "mA"}
